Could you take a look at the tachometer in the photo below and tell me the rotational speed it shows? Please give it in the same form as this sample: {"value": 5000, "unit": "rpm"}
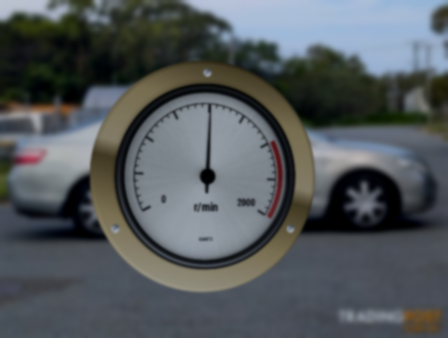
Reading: {"value": 1000, "unit": "rpm"}
